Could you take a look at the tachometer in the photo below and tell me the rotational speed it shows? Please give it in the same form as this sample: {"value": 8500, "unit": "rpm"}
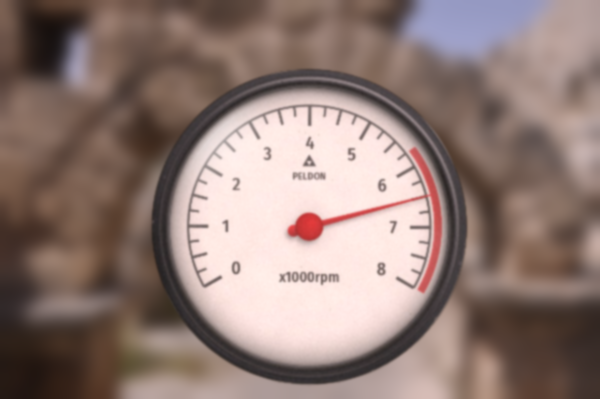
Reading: {"value": 6500, "unit": "rpm"}
